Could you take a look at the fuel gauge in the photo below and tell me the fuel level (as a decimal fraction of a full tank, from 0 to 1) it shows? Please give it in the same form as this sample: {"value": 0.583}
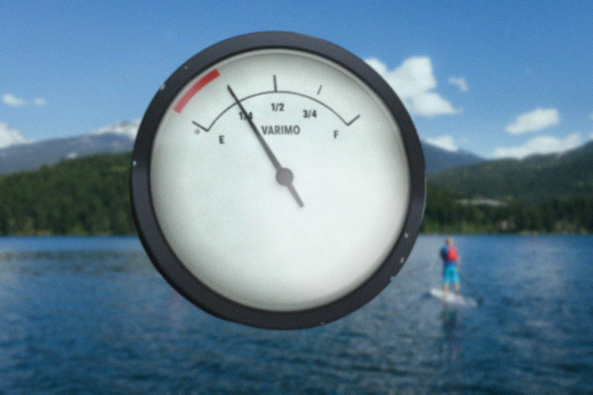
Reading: {"value": 0.25}
